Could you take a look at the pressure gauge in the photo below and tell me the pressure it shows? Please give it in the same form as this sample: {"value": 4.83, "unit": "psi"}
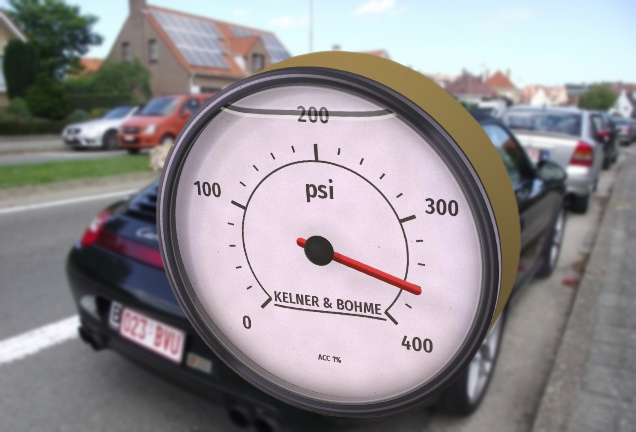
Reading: {"value": 360, "unit": "psi"}
